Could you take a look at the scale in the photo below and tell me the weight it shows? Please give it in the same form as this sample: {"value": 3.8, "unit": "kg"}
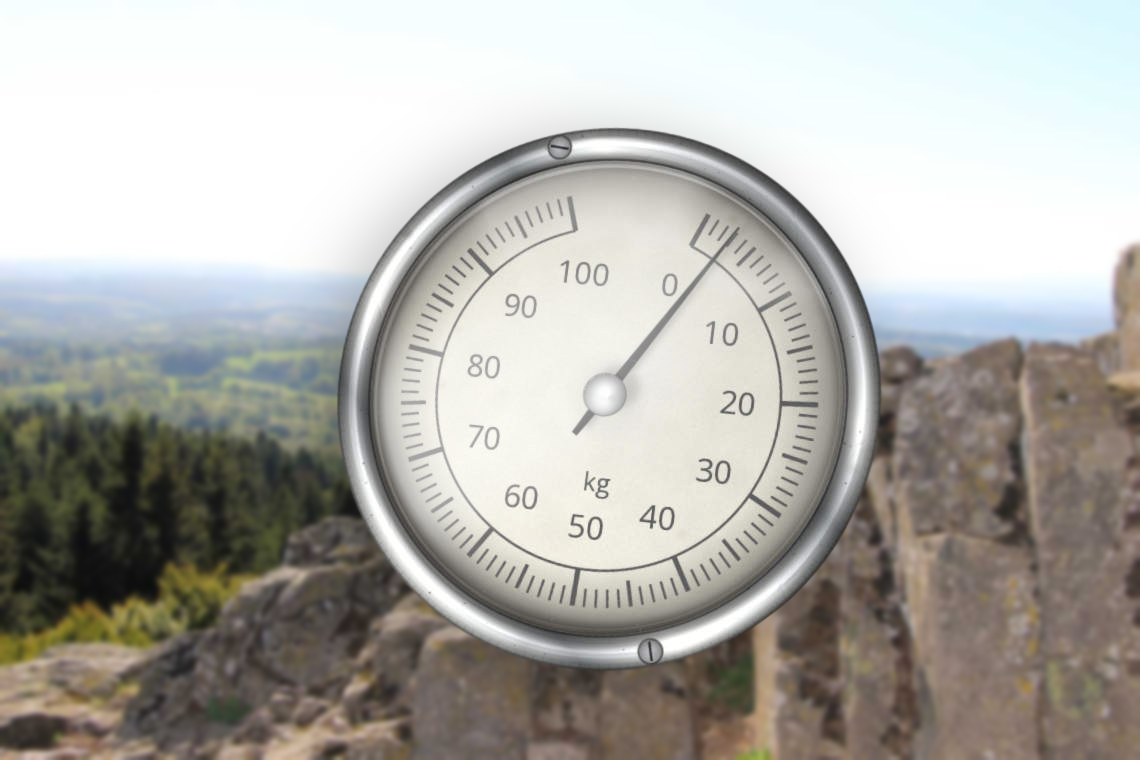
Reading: {"value": 3, "unit": "kg"}
